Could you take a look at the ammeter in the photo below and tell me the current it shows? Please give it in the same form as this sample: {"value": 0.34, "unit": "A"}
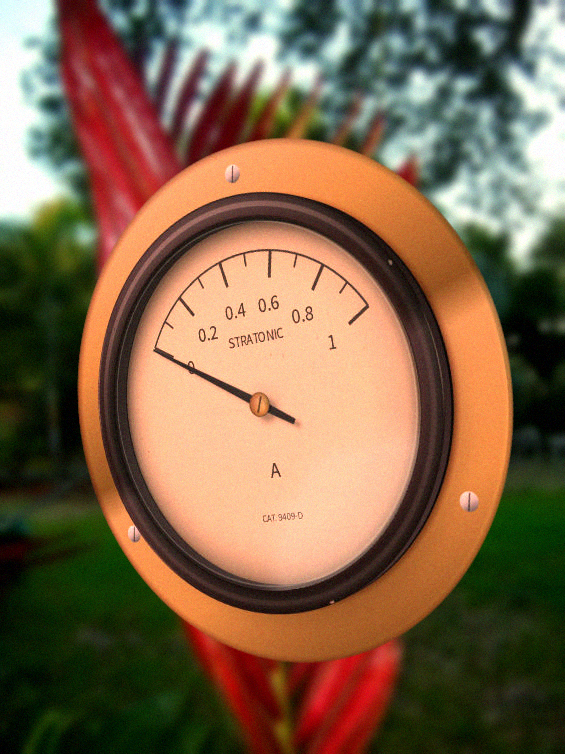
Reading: {"value": 0, "unit": "A"}
